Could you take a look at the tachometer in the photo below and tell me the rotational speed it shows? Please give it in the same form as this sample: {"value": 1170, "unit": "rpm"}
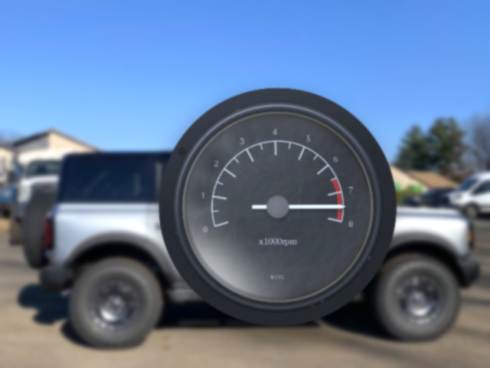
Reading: {"value": 7500, "unit": "rpm"}
